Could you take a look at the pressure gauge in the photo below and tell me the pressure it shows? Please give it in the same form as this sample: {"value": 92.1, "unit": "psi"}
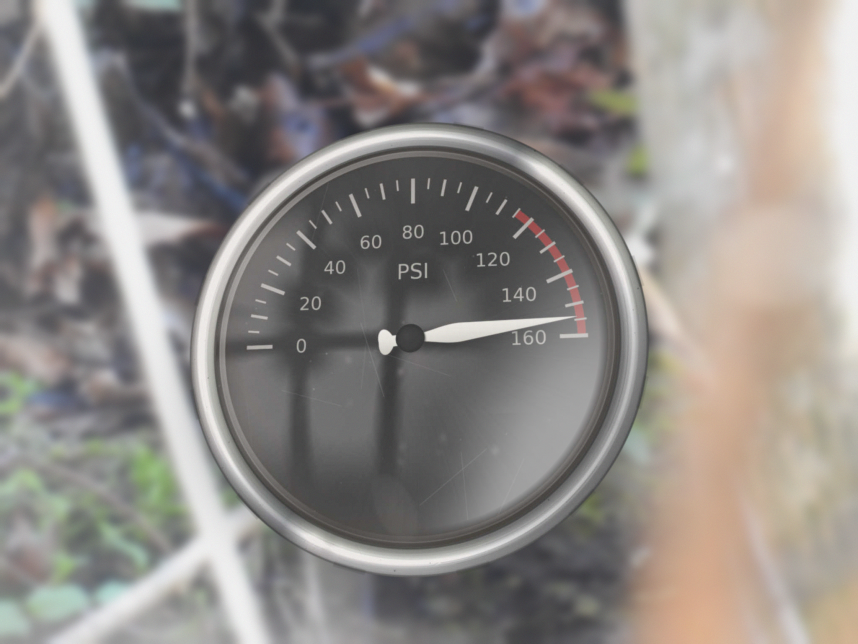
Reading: {"value": 155, "unit": "psi"}
